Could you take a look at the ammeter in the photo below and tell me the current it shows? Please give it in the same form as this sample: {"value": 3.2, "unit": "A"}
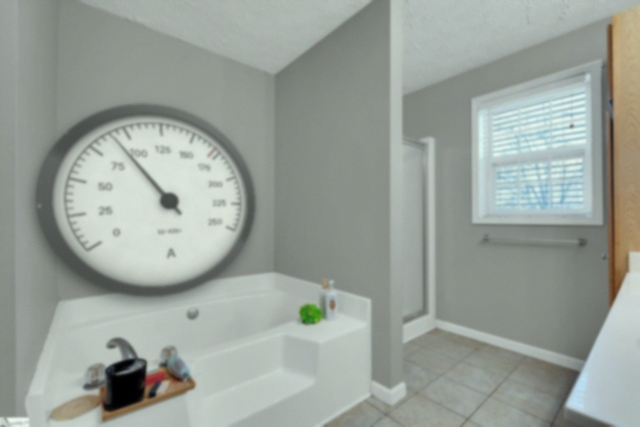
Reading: {"value": 90, "unit": "A"}
